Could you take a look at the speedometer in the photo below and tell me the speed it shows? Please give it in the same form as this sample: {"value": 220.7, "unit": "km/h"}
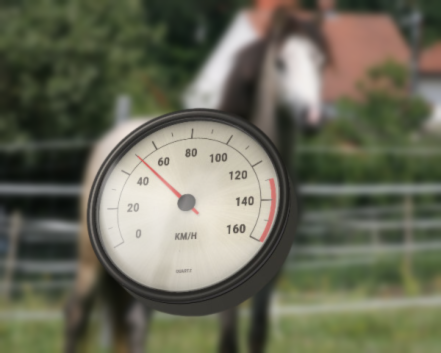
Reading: {"value": 50, "unit": "km/h"}
